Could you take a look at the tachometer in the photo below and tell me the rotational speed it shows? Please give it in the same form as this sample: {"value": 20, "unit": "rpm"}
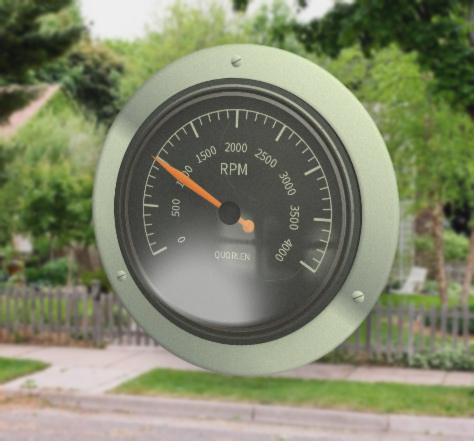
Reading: {"value": 1000, "unit": "rpm"}
